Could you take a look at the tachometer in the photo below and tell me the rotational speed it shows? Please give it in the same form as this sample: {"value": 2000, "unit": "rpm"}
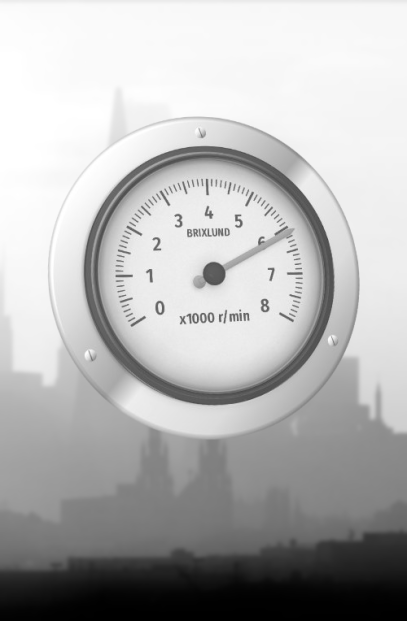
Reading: {"value": 6100, "unit": "rpm"}
